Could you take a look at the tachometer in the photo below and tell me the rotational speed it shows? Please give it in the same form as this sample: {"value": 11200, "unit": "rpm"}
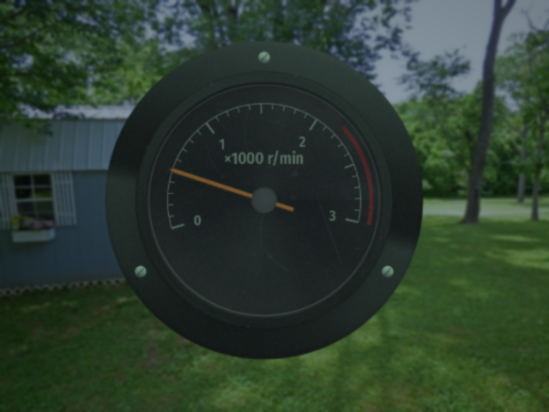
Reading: {"value": 500, "unit": "rpm"}
